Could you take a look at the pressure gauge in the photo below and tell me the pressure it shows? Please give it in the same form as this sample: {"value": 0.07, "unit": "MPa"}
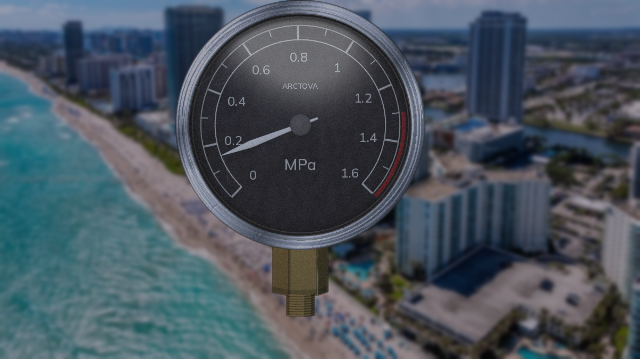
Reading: {"value": 0.15, "unit": "MPa"}
